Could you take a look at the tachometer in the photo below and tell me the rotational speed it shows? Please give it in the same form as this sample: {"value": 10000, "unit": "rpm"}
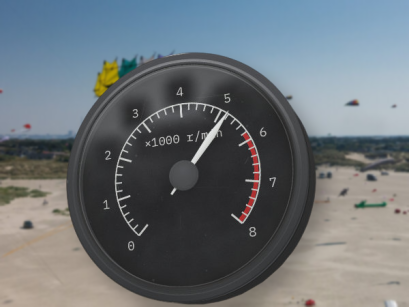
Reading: {"value": 5200, "unit": "rpm"}
